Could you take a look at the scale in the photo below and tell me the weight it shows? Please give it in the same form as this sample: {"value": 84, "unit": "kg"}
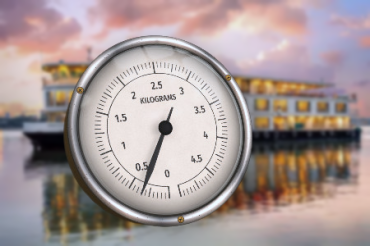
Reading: {"value": 0.35, "unit": "kg"}
